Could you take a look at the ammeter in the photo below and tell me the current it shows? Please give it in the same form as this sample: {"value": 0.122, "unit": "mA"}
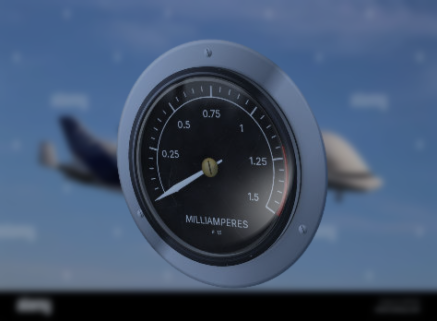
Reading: {"value": 0, "unit": "mA"}
